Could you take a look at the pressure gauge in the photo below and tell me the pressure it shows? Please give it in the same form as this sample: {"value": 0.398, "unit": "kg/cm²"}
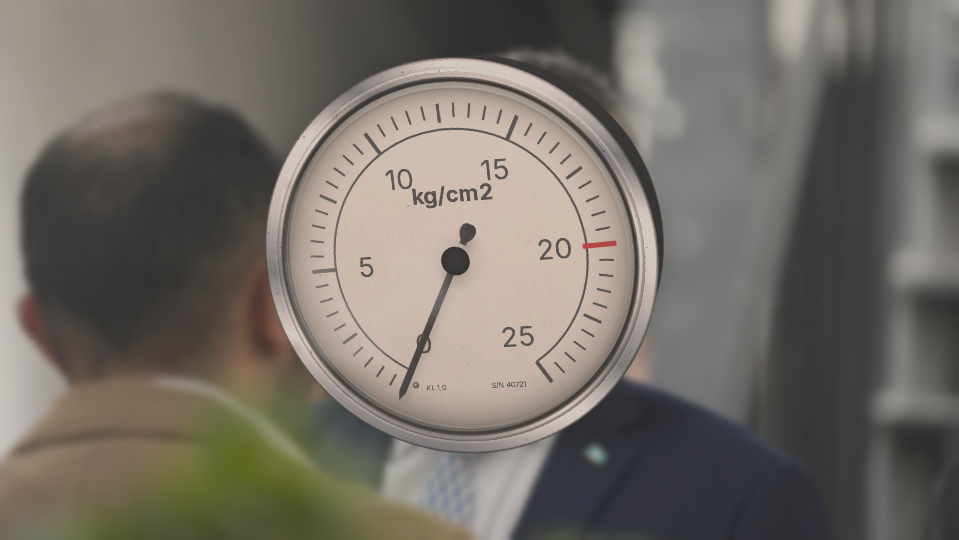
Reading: {"value": 0, "unit": "kg/cm²"}
